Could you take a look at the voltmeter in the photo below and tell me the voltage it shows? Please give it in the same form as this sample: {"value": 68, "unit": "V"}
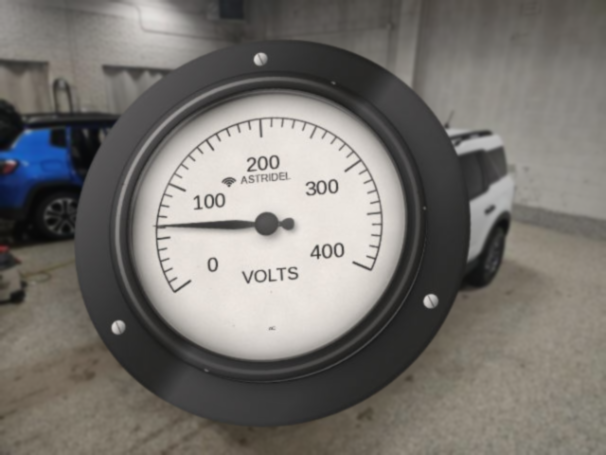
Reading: {"value": 60, "unit": "V"}
